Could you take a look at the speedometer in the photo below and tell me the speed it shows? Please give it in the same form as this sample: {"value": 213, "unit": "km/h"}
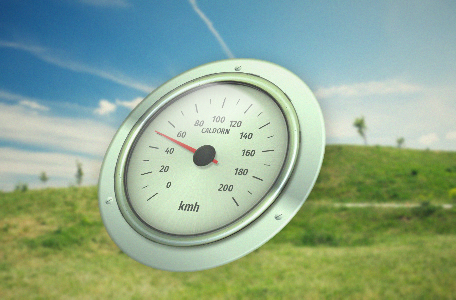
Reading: {"value": 50, "unit": "km/h"}
